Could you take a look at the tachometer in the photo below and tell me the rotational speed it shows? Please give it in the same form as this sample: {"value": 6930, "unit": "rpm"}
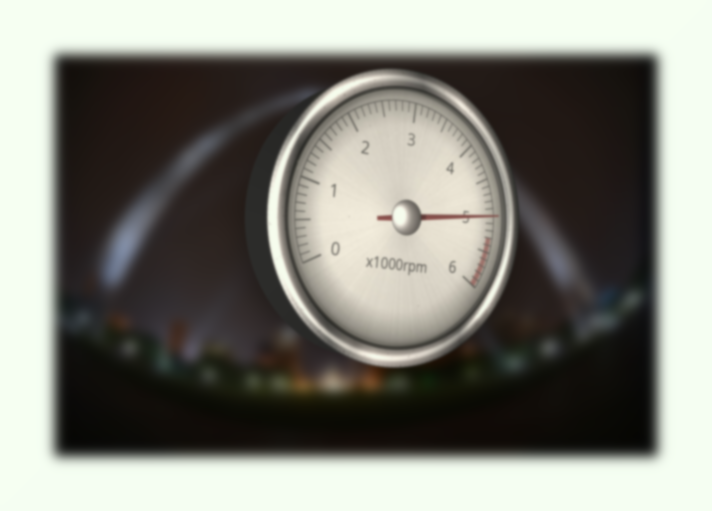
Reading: {"value": 5000, "unit": "rpm"}
